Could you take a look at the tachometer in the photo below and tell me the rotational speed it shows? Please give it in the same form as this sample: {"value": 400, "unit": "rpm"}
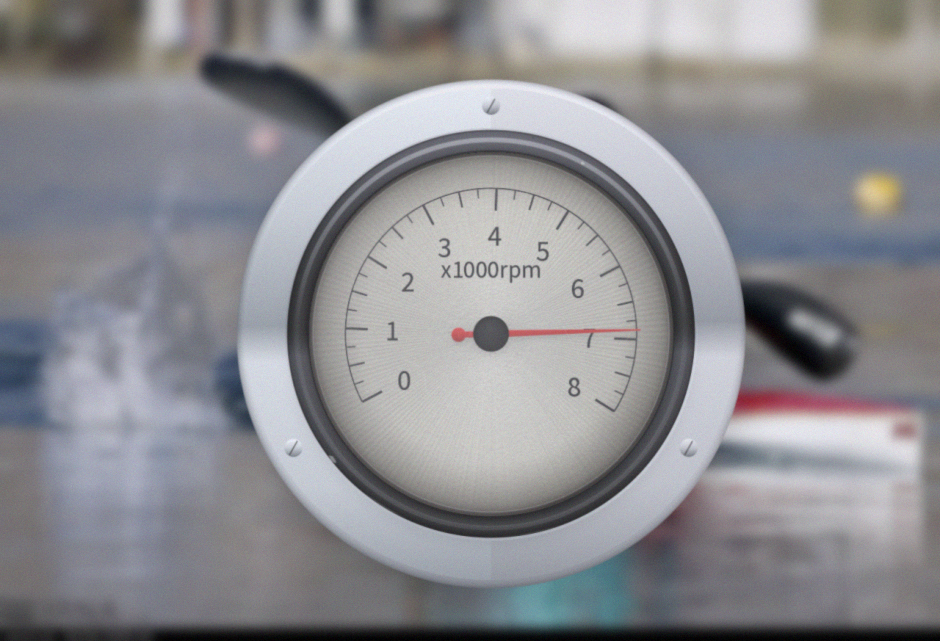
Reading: {"value": 6875, "unit": "rpm"}
